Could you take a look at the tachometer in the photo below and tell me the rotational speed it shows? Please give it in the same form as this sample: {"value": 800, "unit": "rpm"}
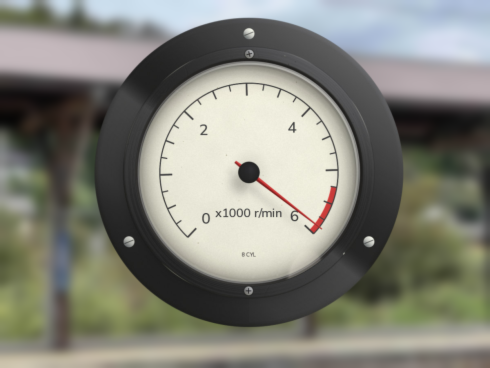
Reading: {"value": 5875, "unit": "rpm"}
